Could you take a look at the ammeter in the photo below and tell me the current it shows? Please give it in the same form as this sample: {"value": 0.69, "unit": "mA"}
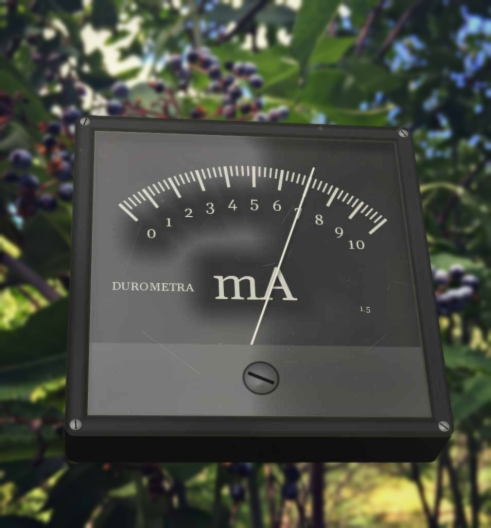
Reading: {"value": 7, "unit": "mA"}
